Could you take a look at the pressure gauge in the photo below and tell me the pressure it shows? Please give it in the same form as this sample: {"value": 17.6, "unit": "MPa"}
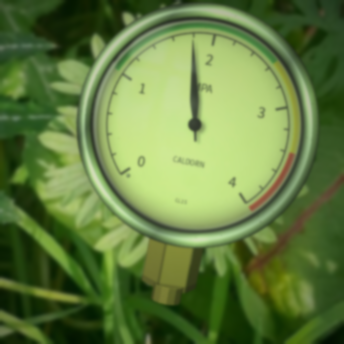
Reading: {"value": 1.8, "unit": "MPa"}
